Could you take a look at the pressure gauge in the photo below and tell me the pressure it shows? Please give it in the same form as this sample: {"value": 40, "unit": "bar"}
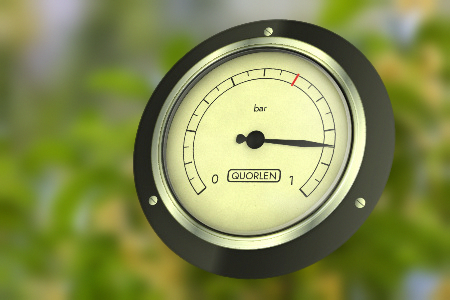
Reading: {"value": 0.85, "unit": "bar"}
